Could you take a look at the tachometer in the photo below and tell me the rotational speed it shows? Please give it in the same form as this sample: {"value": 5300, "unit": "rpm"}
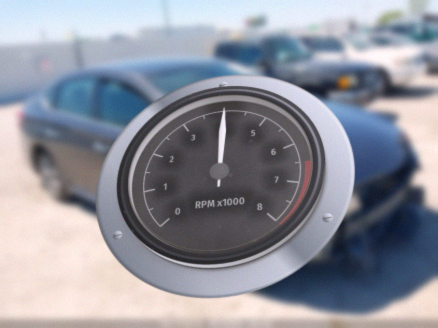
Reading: {"value": 4000, "unit": "rpm"}
